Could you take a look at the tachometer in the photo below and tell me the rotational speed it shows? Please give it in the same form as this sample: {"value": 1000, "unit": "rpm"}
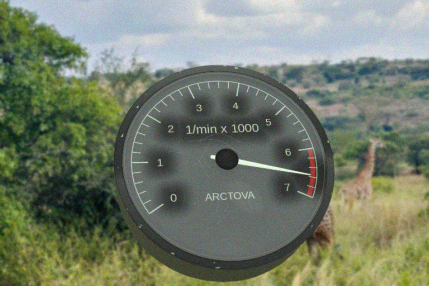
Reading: {"value": 6600, "unit": "rpm"}
